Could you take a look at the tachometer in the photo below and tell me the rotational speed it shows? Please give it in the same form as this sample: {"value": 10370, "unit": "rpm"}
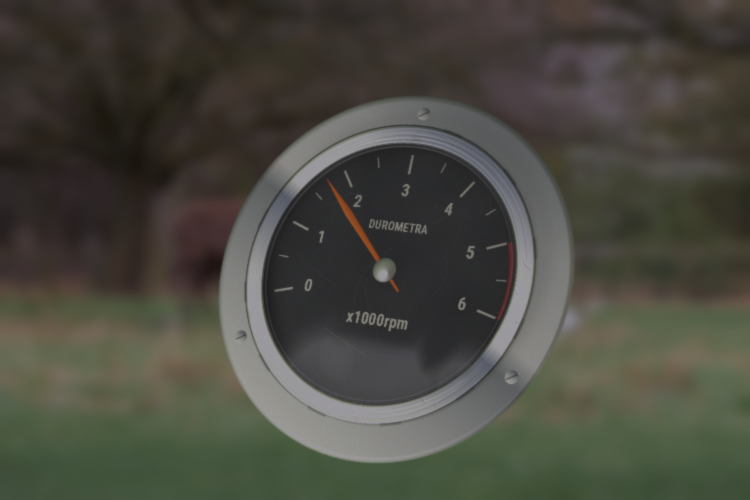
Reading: {"value": 1750, "unit": "rpm"}
